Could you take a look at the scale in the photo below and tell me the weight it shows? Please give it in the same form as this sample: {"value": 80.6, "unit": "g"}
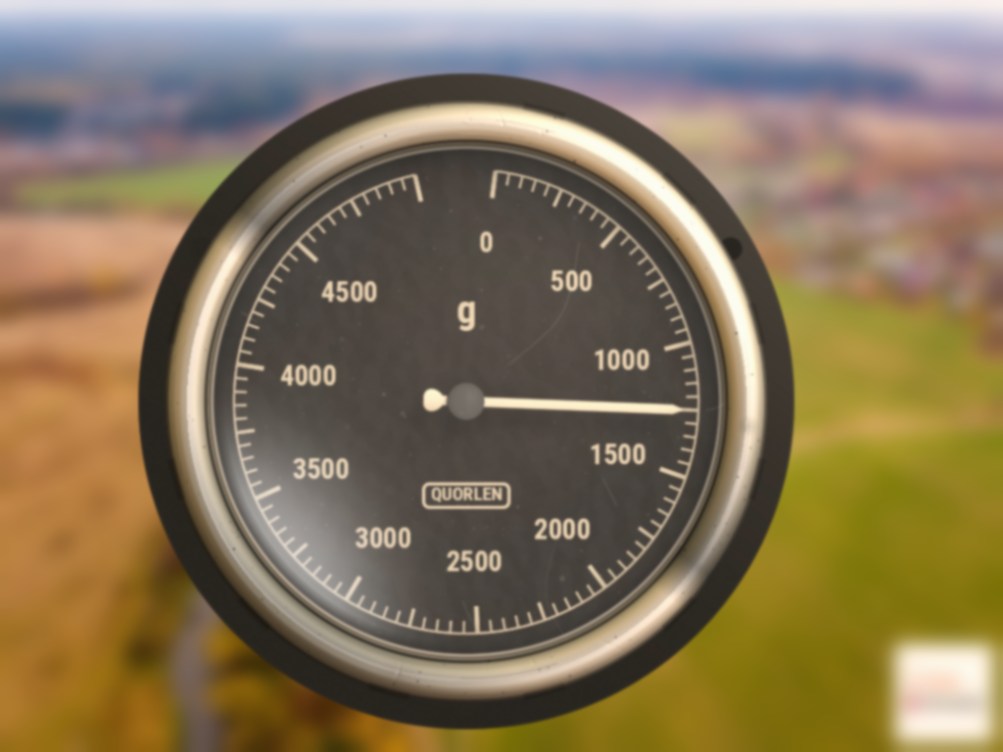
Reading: {"value": 1250, "unit": "g"}
